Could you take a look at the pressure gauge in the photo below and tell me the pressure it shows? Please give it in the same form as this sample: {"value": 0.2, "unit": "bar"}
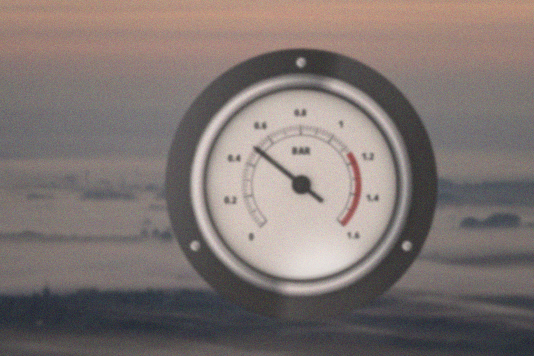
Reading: {"value": 0.5, "unit": "bar"}
